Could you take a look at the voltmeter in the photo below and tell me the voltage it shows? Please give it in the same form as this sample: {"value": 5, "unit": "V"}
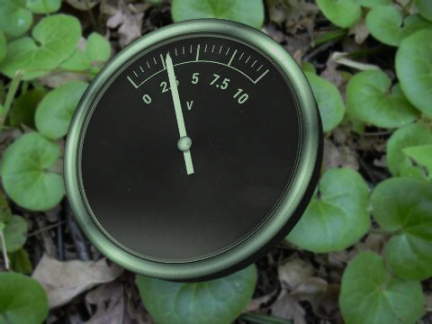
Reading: {"value": 3, "unit": "V"}
